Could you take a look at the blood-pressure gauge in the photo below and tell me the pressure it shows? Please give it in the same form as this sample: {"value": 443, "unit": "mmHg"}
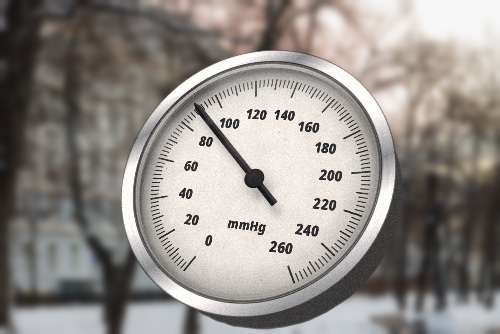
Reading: {"value": 90, "unit": "mmHg"}
